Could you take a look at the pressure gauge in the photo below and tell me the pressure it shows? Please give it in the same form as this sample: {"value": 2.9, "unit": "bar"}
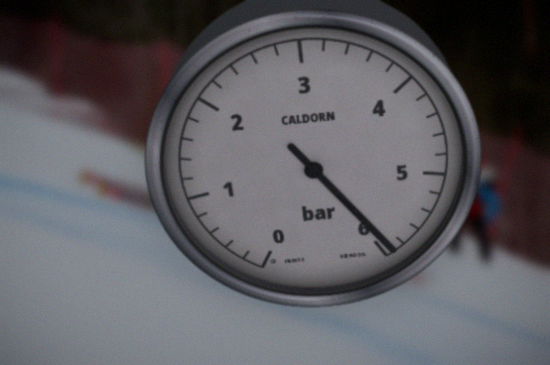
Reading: {"value": 5.9, "unit": "bar"}
